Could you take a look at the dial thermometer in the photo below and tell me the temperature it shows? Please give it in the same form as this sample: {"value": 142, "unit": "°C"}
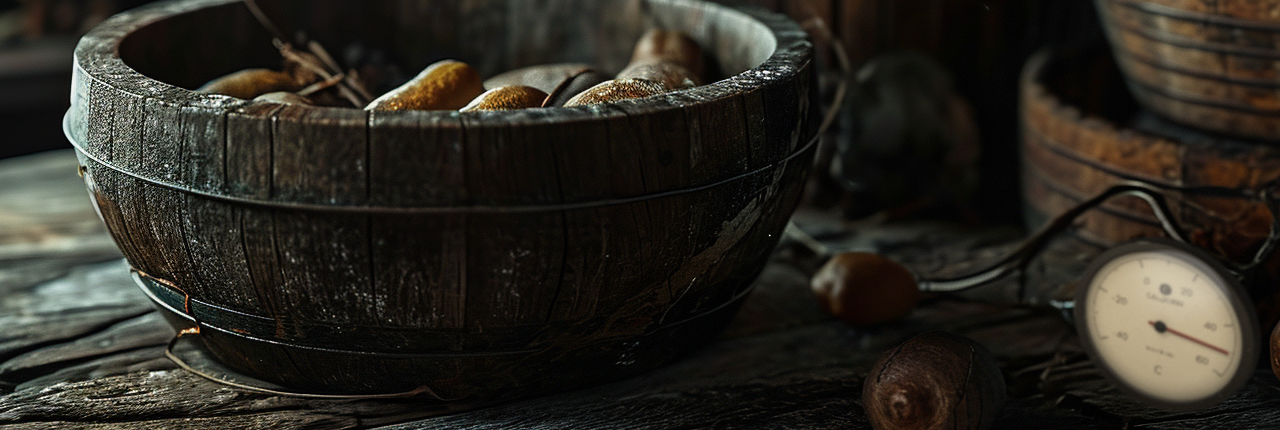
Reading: {"value": 50, "unit": "°C"}
